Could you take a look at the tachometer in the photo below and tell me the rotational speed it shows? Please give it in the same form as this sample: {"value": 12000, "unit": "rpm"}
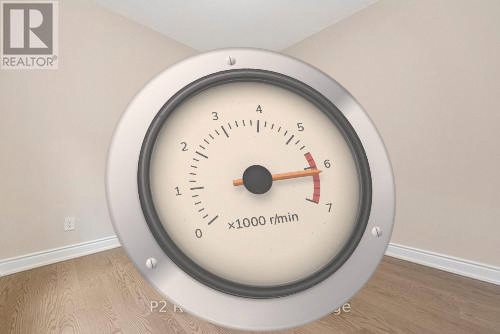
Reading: {"value": 6200, "unit": "rpm"}
